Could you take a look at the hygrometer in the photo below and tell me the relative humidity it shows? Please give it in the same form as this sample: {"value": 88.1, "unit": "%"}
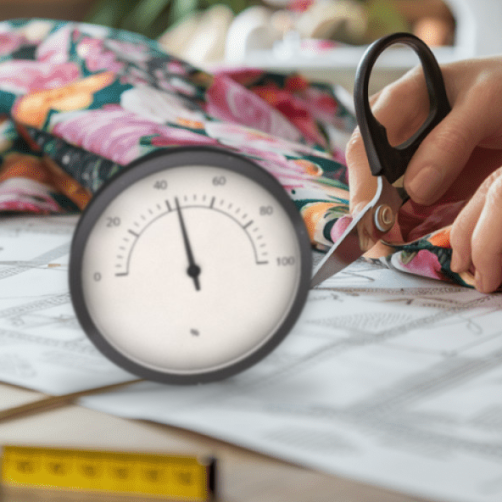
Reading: {"value": 44, "unit": "%"}
